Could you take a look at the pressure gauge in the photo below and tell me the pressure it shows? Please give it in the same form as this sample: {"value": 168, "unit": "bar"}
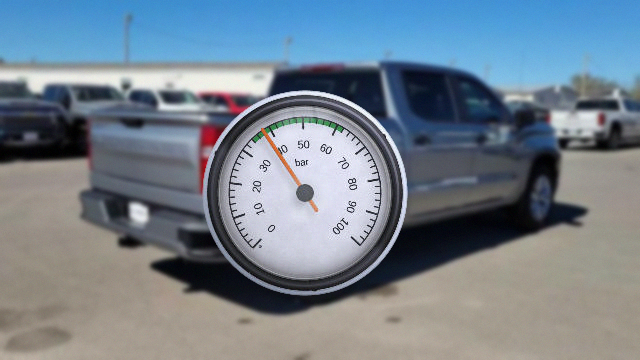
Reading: {"value": 38, "unit": "bar"}
